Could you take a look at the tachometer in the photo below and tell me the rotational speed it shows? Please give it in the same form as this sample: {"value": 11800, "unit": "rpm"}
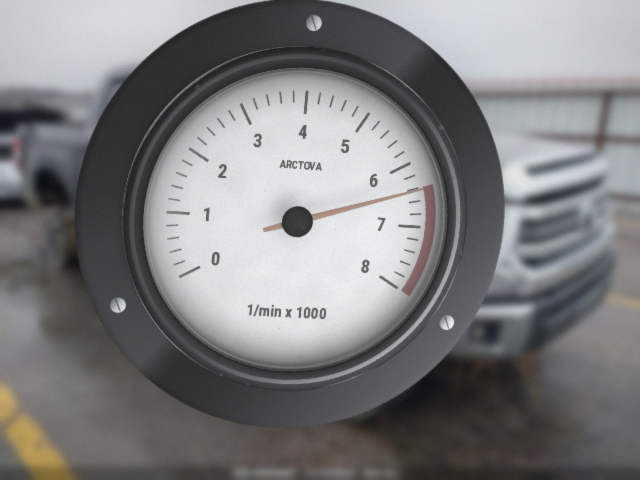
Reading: {"value": 6400, "unit": "rpm"}
